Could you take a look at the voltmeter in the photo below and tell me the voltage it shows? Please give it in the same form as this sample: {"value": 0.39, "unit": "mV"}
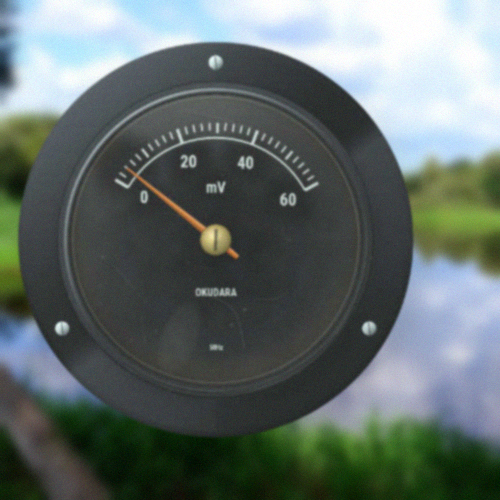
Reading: {"value": 4, "unit": "mV"}
